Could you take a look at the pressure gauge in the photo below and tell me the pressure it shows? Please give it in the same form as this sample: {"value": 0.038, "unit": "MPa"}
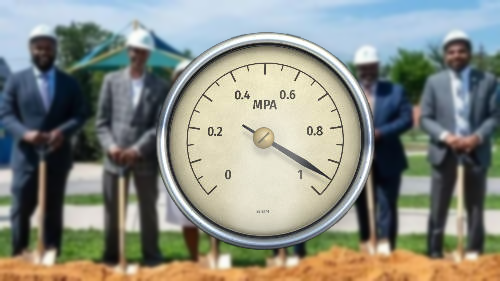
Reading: {"value": 0.95, "unit": "MPa"}
